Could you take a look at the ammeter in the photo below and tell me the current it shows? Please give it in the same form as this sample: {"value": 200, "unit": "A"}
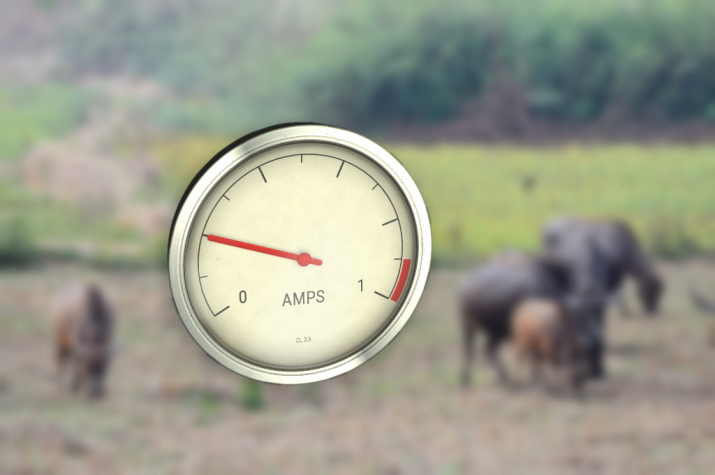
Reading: {"value": 0.2, "unit": "A"}
